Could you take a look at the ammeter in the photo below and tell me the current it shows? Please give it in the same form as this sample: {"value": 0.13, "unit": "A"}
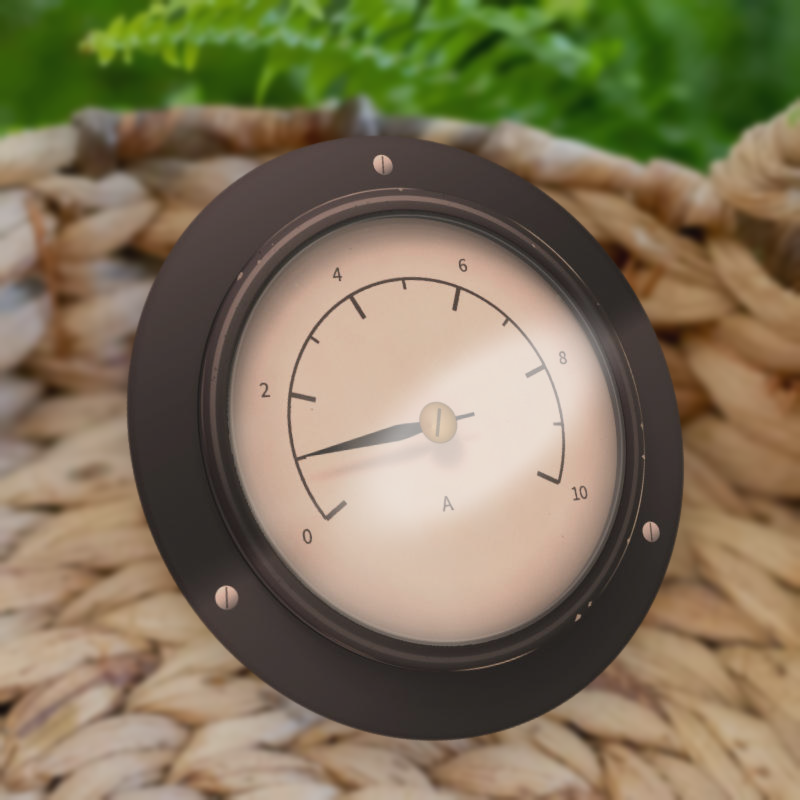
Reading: {"value": 1, "unit": "A"}
